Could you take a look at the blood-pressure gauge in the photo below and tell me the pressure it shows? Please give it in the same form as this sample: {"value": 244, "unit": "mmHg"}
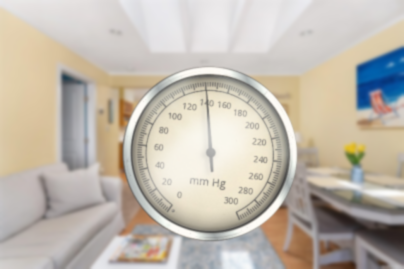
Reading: {"value": 140, "unit": "mmHg"}
